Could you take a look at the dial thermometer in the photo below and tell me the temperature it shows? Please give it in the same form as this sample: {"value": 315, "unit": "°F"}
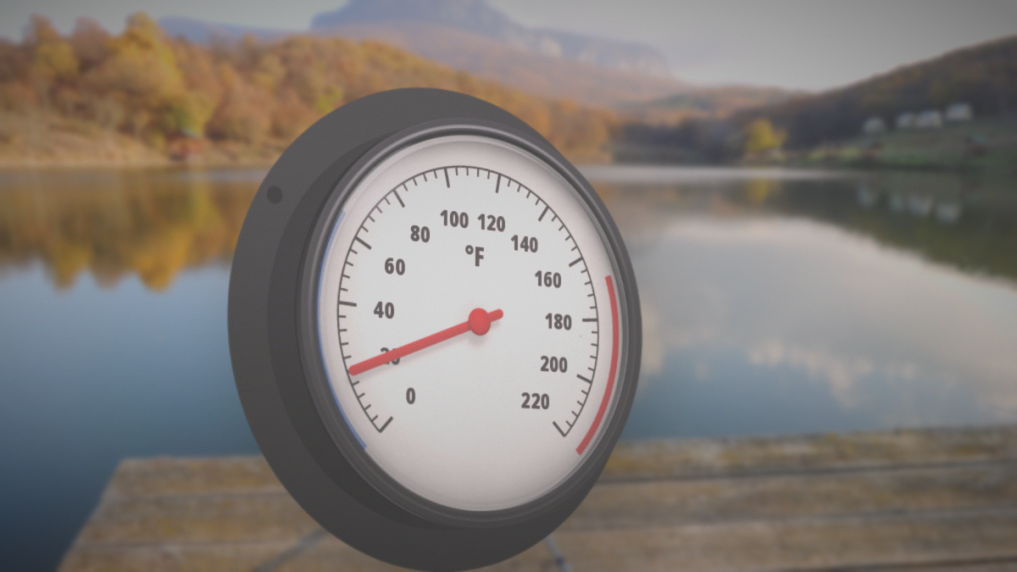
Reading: {"value": 20, "unit": "°F"}
